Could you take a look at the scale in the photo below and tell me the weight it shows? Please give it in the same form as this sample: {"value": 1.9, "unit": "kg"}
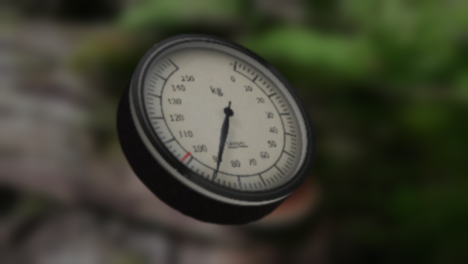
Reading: {"value": 90, "unit": "kg"}
